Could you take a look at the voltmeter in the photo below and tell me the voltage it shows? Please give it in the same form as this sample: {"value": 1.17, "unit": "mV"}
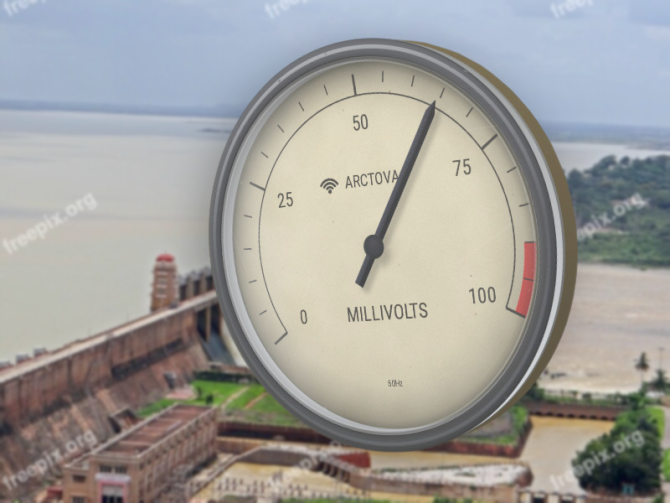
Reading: {"value": 65, "unit": "mV"}
